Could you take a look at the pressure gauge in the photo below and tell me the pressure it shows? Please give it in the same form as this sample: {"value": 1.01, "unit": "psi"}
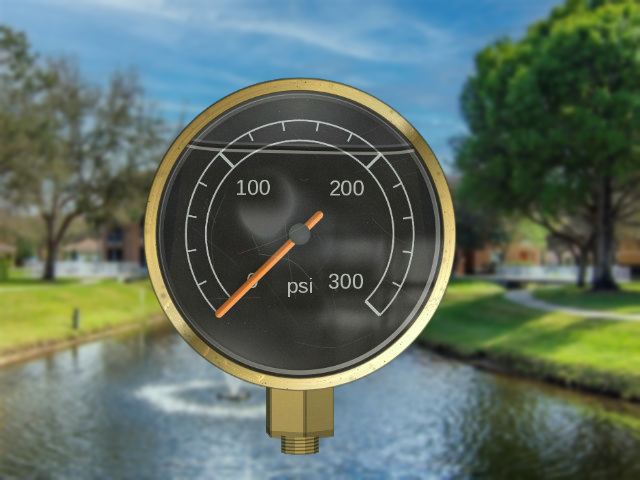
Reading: {"value": 0, "unit": "psi"}
